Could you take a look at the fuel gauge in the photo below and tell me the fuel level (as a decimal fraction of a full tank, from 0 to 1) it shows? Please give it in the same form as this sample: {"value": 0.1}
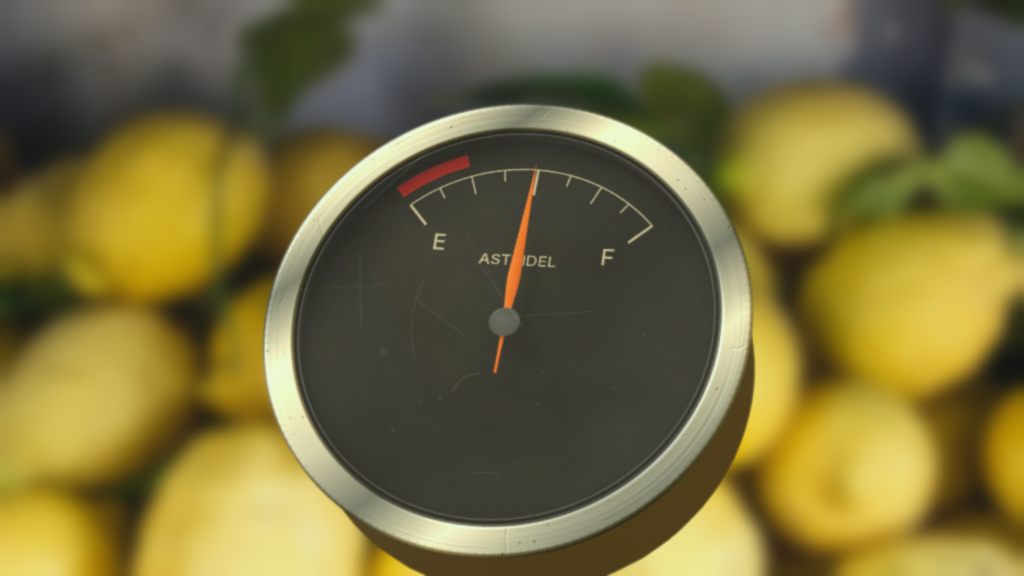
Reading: {"value": 0.5}
